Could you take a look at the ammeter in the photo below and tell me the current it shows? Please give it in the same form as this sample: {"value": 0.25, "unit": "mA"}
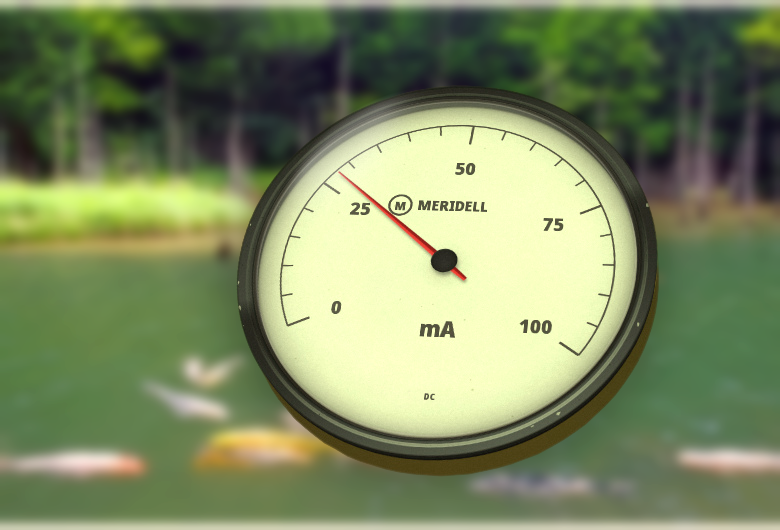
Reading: {"value": 27.5, "unit": "mA"}
